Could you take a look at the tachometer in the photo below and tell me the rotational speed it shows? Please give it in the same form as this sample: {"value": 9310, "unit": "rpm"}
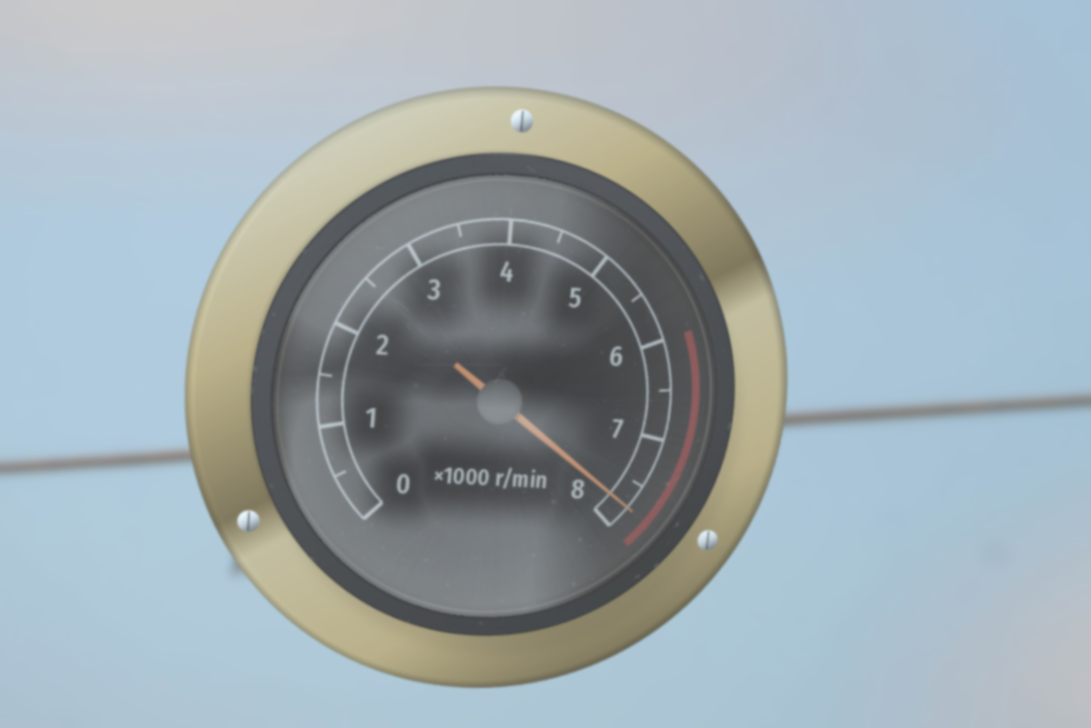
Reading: {"value": 7750, "unit": "rpm"}
